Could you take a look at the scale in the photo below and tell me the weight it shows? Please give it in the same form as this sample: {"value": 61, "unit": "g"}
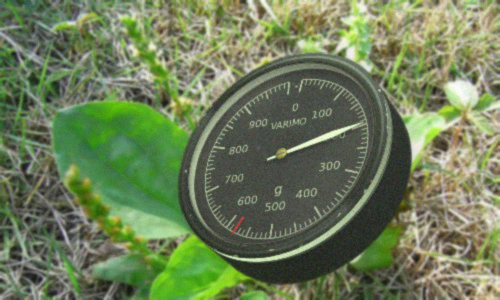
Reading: {"value": 200, "unit": "g"}
